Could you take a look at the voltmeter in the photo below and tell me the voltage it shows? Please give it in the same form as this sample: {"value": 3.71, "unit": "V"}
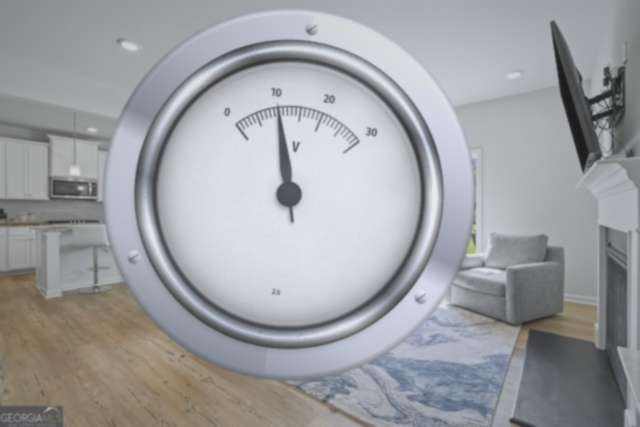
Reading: {"value": 10, "unit": "V"}
